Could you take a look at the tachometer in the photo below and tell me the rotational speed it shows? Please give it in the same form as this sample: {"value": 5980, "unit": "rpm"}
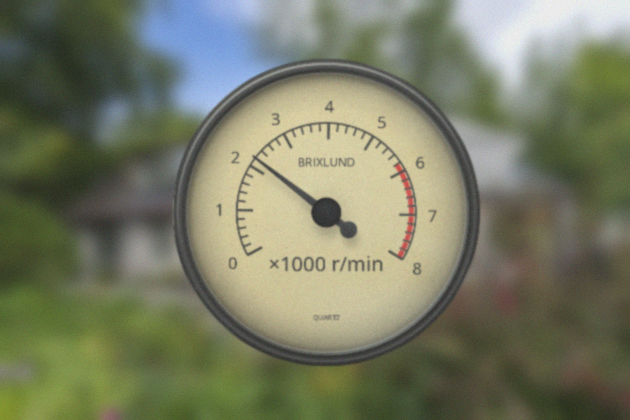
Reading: {"value": 2200, "unit": "rpm"}
